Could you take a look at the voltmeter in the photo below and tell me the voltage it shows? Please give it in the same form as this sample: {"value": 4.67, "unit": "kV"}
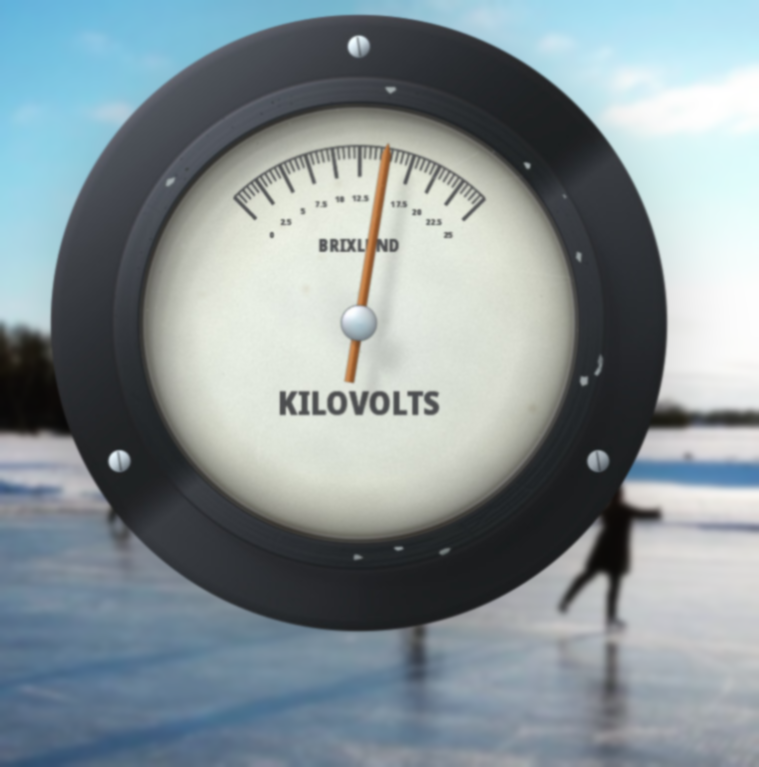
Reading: {"value": 15, "unit": "kV"}
